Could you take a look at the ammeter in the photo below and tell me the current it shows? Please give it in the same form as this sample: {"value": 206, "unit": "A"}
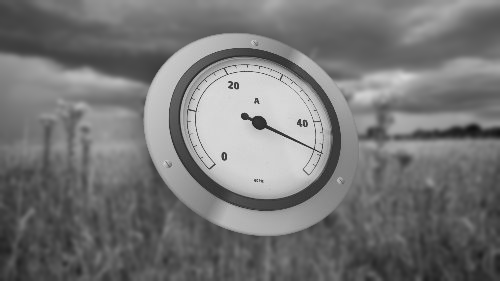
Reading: {"value": 46, "unit": "A"}
